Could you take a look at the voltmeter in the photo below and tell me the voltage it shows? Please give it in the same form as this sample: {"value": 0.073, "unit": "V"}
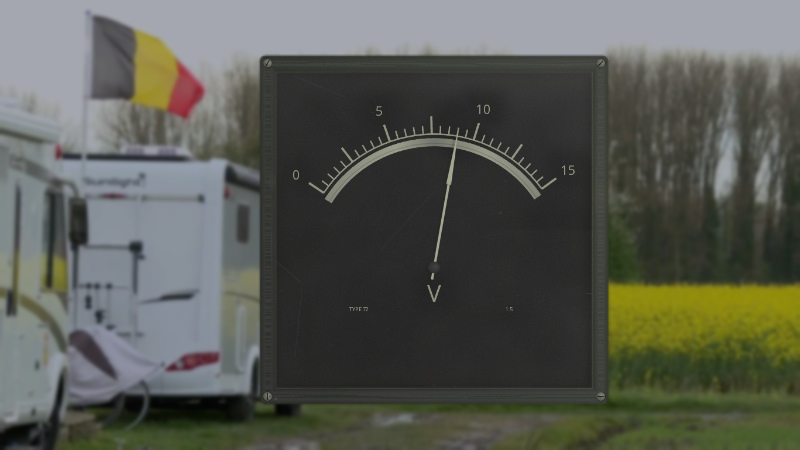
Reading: {"value": 9, "unit": "V"}
